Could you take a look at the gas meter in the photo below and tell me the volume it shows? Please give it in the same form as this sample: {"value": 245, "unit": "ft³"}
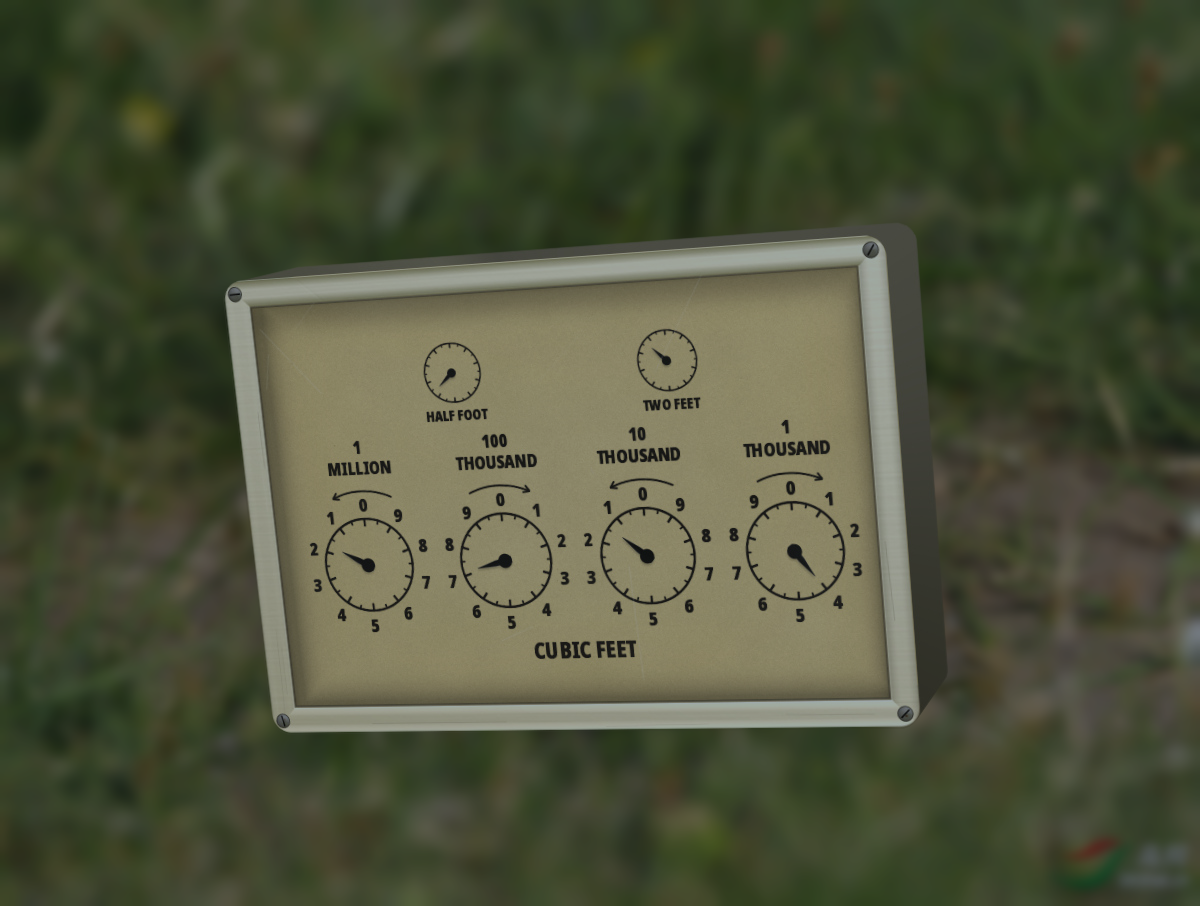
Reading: {"value": 171400, "unit": "ft³"}
